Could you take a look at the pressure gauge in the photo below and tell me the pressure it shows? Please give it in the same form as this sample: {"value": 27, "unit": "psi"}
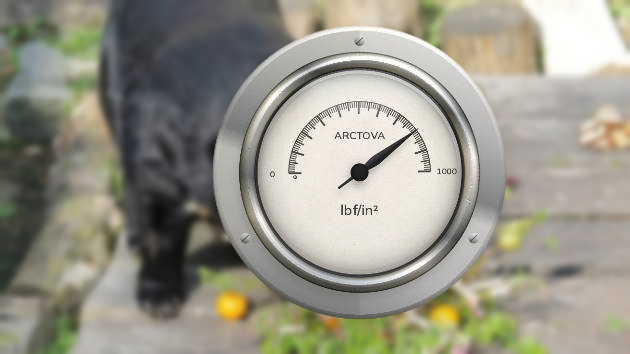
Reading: {"value": 800, "unit": "psi"}
